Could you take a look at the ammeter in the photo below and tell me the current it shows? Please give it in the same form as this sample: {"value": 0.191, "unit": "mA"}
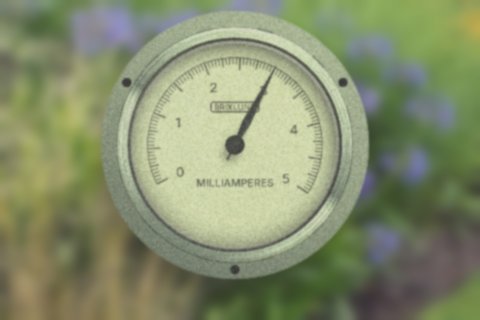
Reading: {"value": 3, "unit": "mA"}
